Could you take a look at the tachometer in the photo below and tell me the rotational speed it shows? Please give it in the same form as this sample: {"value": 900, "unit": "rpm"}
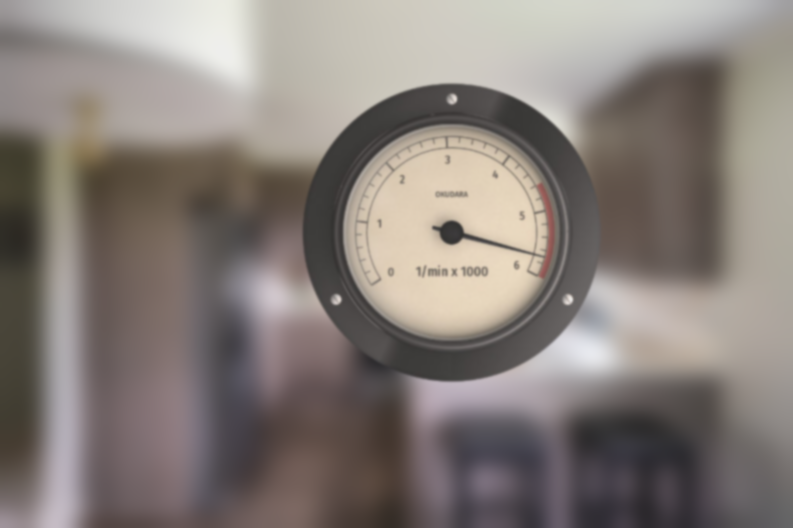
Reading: {"value": 5700, "unit": "rpm"}
